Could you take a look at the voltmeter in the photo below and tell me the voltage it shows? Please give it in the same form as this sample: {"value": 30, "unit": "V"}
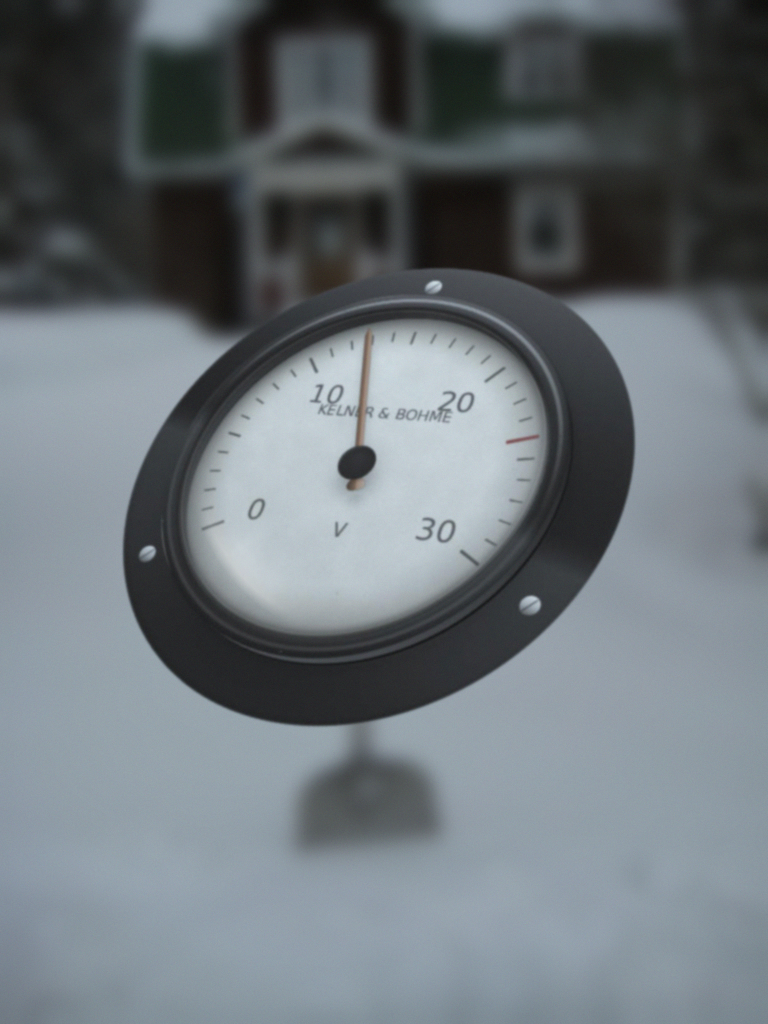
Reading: {"value": 13, "unit": "V"}
